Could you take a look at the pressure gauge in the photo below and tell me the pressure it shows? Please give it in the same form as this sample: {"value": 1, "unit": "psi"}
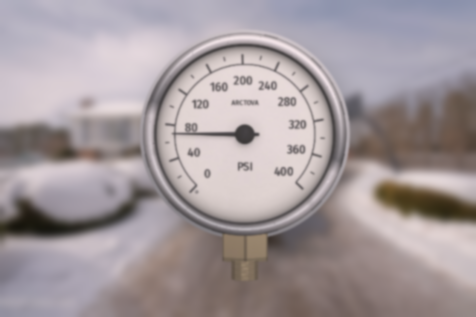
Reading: {"value": 70, "unit": "psi"}
